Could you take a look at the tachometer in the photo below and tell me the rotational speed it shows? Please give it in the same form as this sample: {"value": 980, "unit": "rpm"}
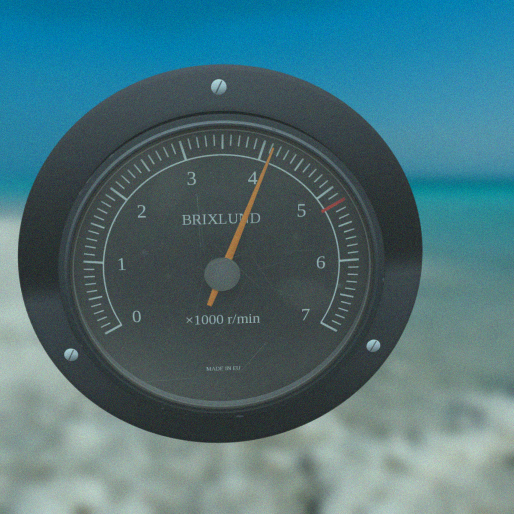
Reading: {"value": 4100, "unit": "rpm"}
